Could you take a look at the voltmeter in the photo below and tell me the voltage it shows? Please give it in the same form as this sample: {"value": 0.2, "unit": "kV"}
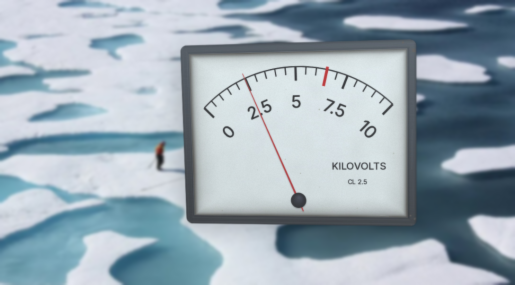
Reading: {"value": 2.5, "unit": "kV"}
